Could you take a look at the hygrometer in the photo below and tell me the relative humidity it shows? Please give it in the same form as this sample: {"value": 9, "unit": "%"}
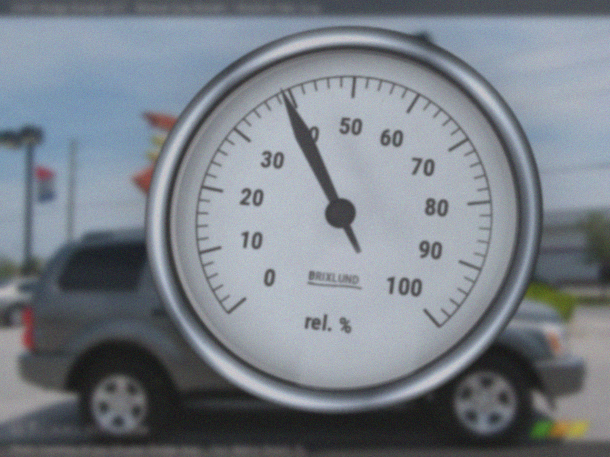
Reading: {"value": 39, "unit": "%"}
